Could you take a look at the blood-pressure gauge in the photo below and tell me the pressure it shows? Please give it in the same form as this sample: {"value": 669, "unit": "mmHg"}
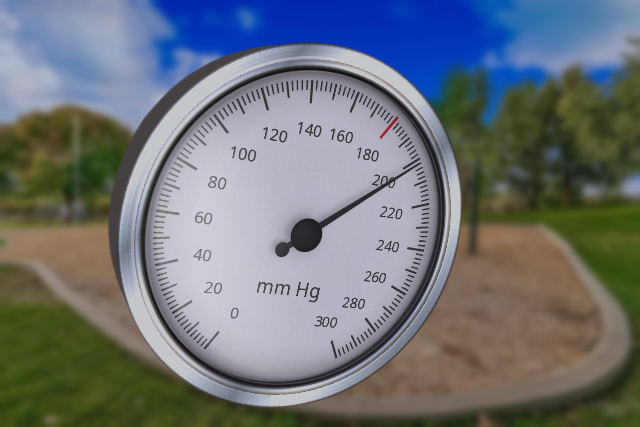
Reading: {"value": 200, "unit": "mmHg"}
